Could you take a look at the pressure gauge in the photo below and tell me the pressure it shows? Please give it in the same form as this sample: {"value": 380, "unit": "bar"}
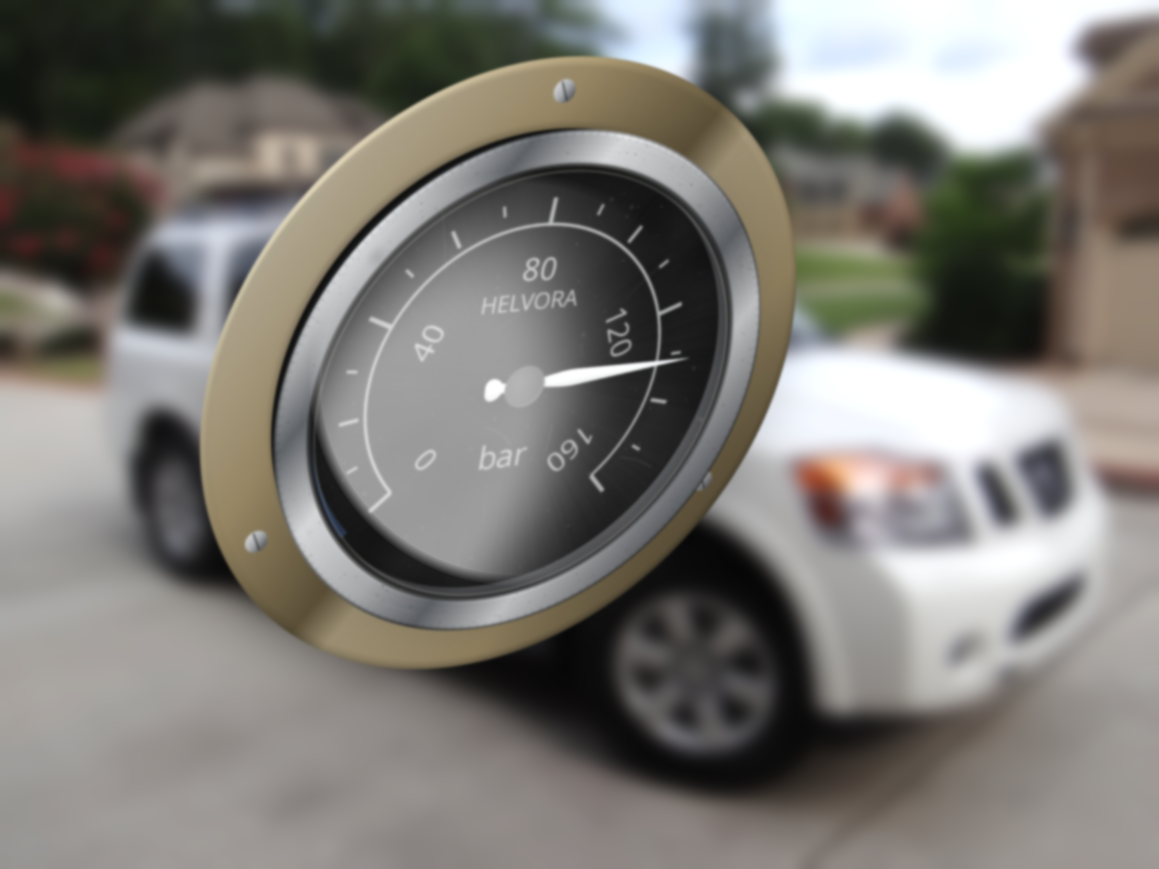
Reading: {"value": 130, "unit": "bar"}
